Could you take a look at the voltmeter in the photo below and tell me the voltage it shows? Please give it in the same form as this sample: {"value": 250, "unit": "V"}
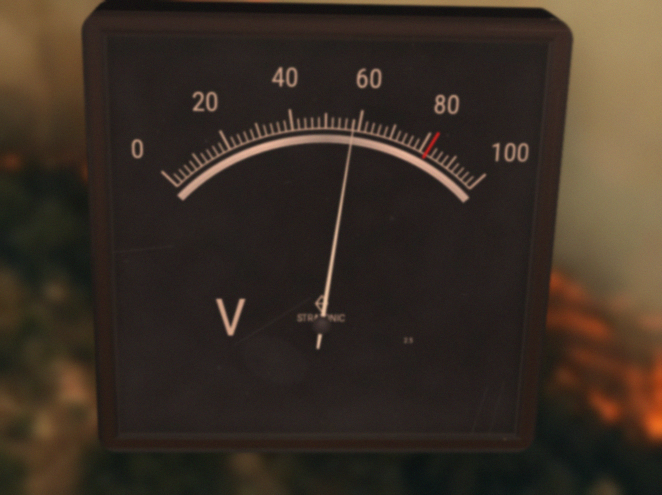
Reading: {"value": 58, "unit": "V"}
